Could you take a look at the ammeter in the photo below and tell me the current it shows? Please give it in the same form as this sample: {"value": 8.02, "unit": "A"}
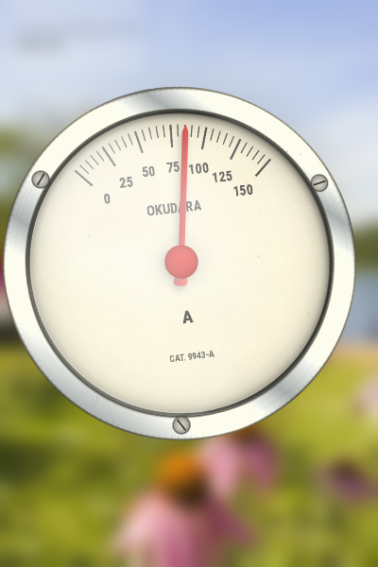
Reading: {"value": 85, "unit": "A"}
